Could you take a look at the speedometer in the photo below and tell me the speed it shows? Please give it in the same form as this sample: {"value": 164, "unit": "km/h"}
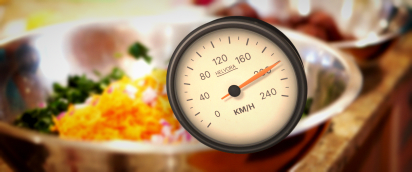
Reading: {"value": 200, "unit": "km/h"}
